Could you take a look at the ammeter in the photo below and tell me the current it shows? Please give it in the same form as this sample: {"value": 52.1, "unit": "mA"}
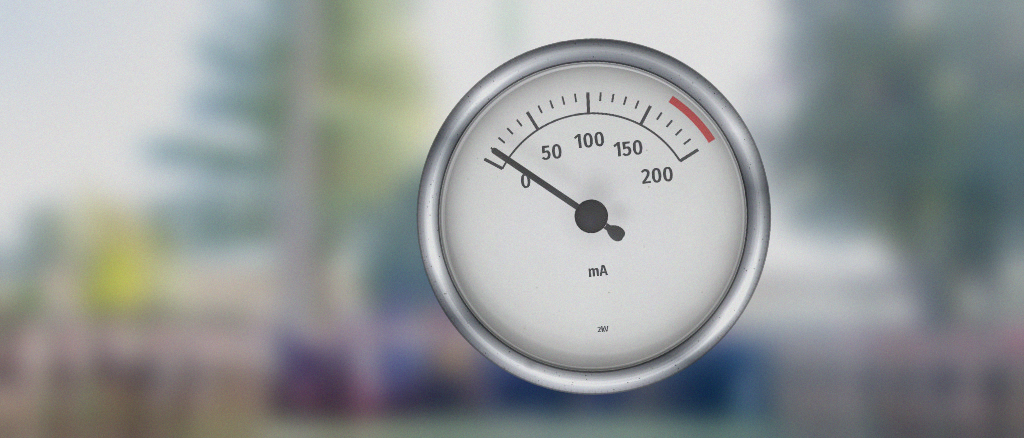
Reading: {"value": 10, "unit": "mA"}
